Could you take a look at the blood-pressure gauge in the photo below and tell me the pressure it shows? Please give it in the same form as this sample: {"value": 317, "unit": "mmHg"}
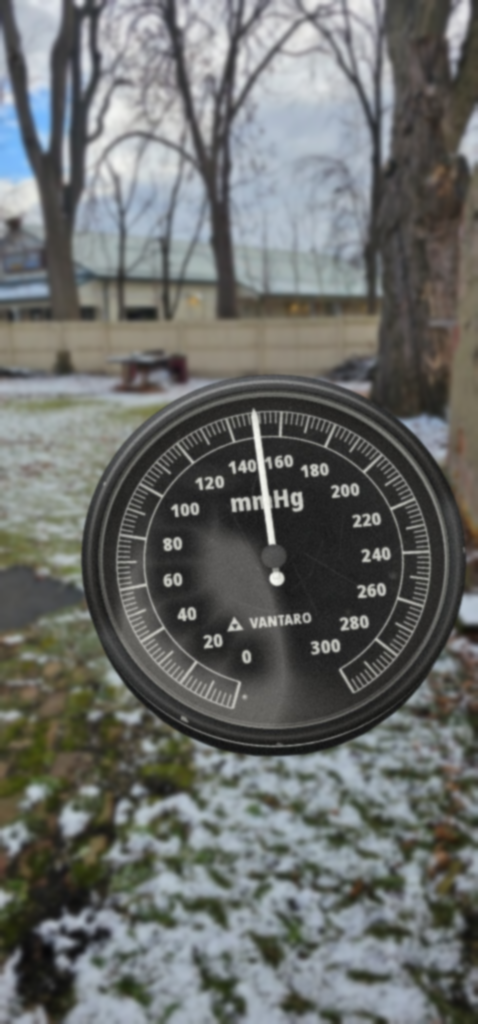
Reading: {"value": 150, "unit": "mmHg"}
